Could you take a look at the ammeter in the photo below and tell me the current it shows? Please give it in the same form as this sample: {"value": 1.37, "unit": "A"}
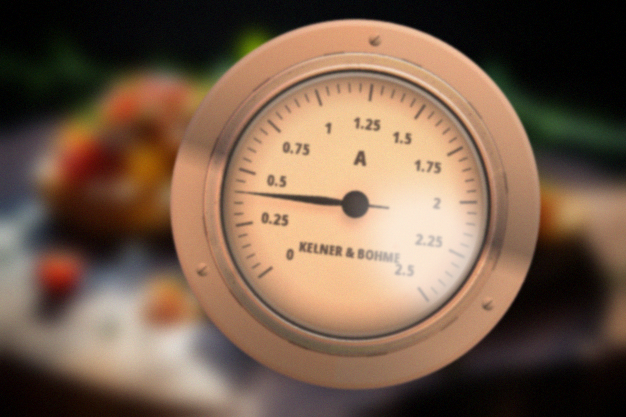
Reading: {"value": 0.4, "unit": "A"}
